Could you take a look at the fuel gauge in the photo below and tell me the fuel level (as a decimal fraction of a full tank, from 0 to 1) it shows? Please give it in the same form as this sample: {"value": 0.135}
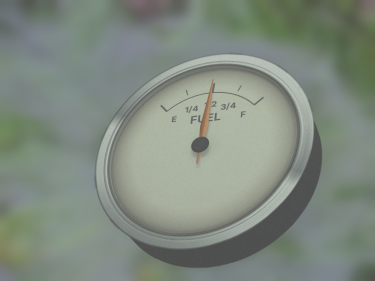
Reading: {"value": 0.5}
